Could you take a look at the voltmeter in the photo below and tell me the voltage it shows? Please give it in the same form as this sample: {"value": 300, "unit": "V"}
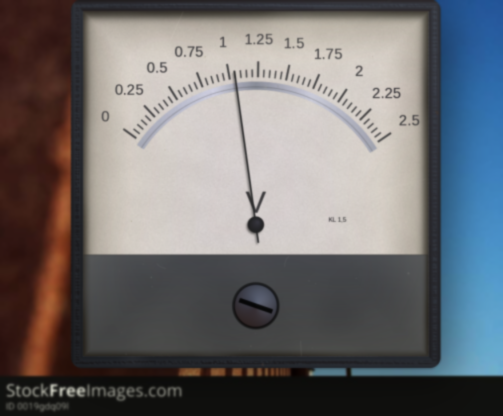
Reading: {"value": 1.05, "unit": "V"}
